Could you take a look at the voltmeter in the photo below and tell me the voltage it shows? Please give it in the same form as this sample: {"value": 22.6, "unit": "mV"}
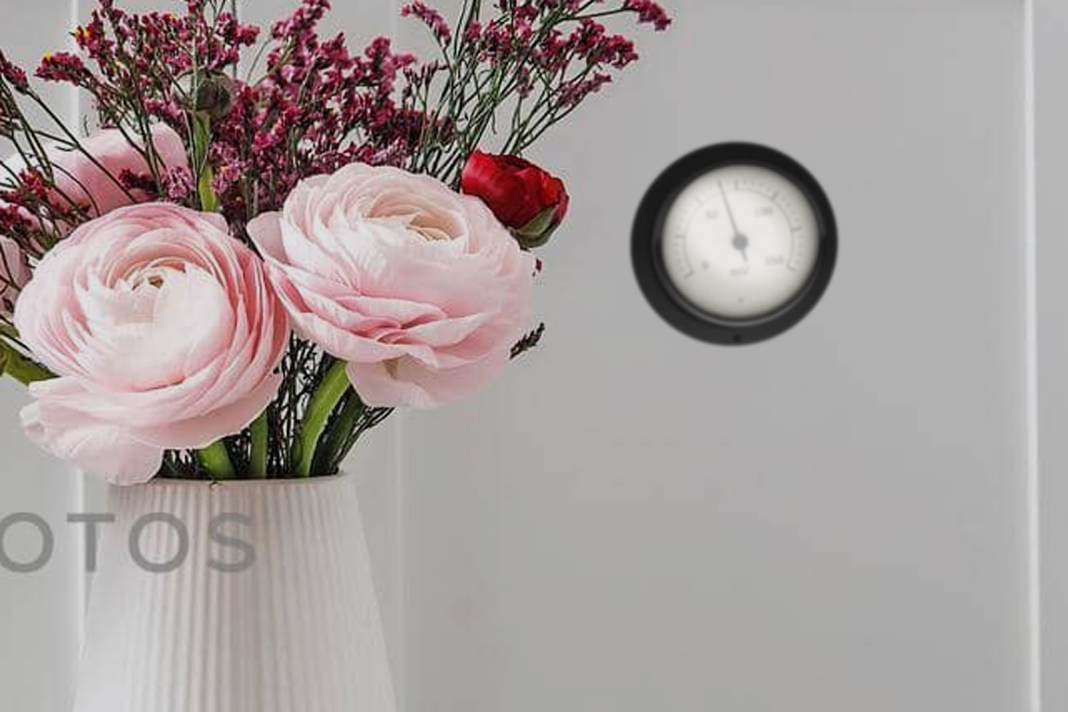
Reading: {"value": 65, "unit": "mV"}
